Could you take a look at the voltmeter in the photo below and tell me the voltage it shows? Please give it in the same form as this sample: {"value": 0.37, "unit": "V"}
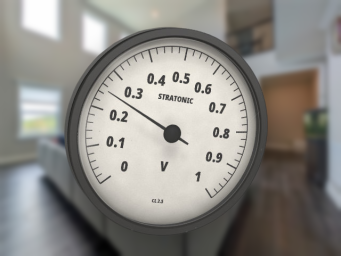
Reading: {"value": 0.25, "unit": "V"}
